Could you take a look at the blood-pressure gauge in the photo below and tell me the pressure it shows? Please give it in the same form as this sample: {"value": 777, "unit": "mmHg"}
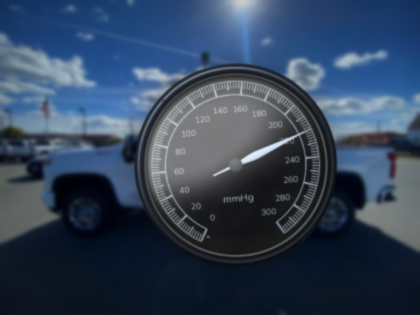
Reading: {"value": 220, "unit": "mmHg"}
